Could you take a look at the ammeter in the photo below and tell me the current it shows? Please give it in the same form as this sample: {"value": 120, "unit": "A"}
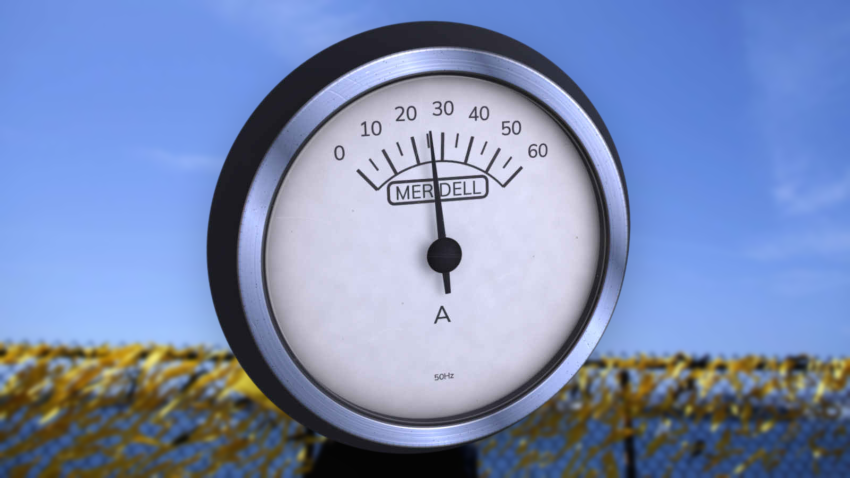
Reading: {"value": 25, "unit": "A"}
